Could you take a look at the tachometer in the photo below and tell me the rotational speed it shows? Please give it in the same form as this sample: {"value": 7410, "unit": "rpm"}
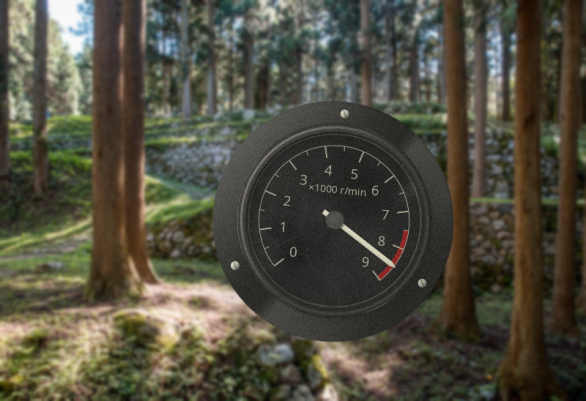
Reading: {"value": 8500, "unit": "rpm"}
